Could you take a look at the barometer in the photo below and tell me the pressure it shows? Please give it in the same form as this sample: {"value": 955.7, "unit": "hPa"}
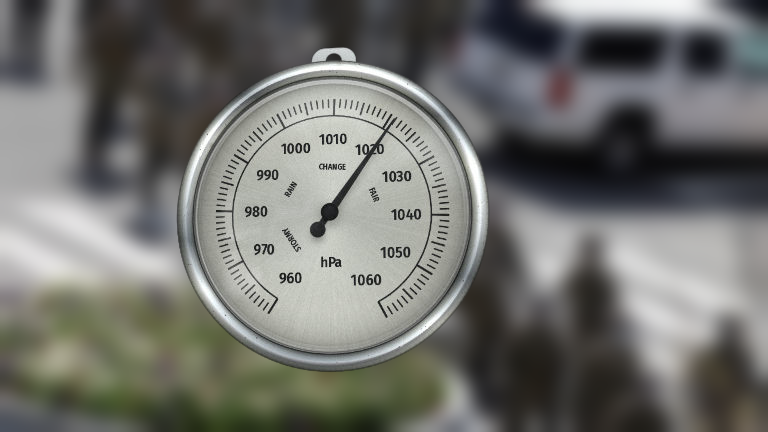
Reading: {"value": 1021, "unit": "hPa"}
